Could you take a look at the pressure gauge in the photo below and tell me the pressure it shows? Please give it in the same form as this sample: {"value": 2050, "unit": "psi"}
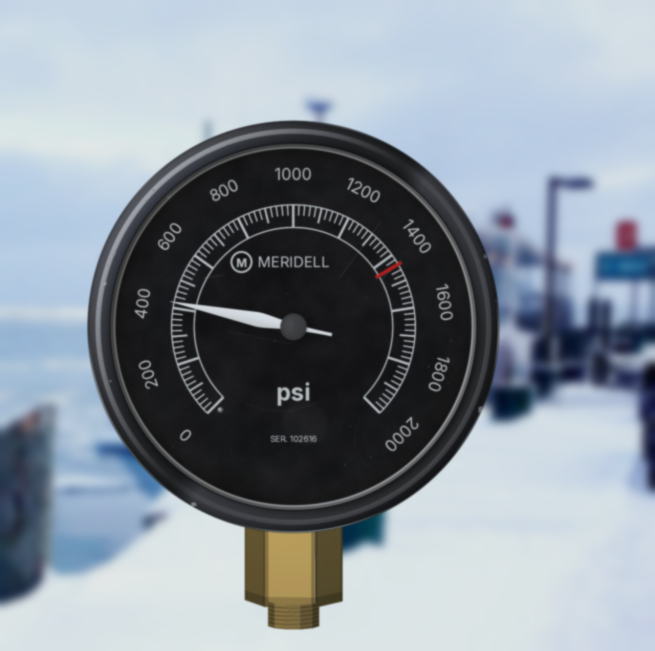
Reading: {"value": 420, "unit": "psi"}
